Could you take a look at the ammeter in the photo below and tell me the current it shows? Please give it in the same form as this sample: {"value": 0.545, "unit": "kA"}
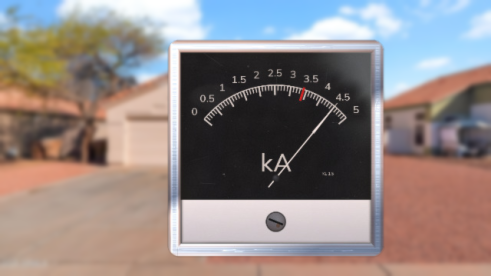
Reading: {"value": 4.5, "unit": "kA"}
